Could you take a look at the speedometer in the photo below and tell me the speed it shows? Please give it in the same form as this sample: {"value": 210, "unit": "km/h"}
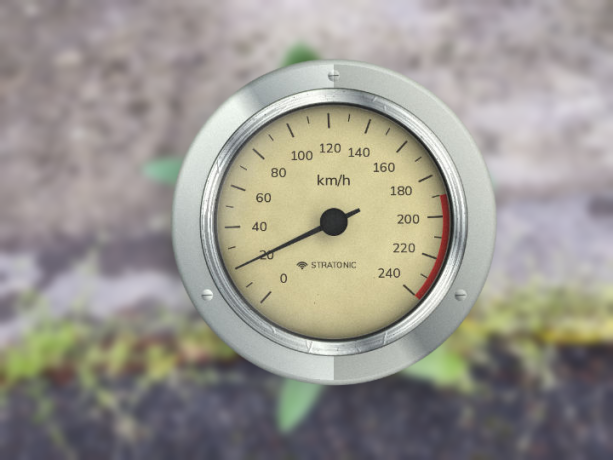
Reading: {"value": 20, "unit": "km/h"}
